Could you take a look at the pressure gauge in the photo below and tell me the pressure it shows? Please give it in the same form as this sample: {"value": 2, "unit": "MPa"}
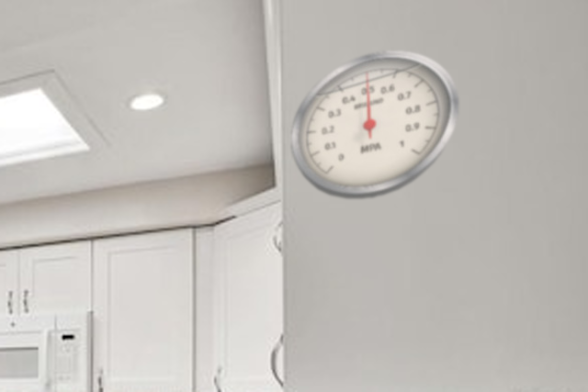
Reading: {"value": 0.5, "unit": "MPa"}
